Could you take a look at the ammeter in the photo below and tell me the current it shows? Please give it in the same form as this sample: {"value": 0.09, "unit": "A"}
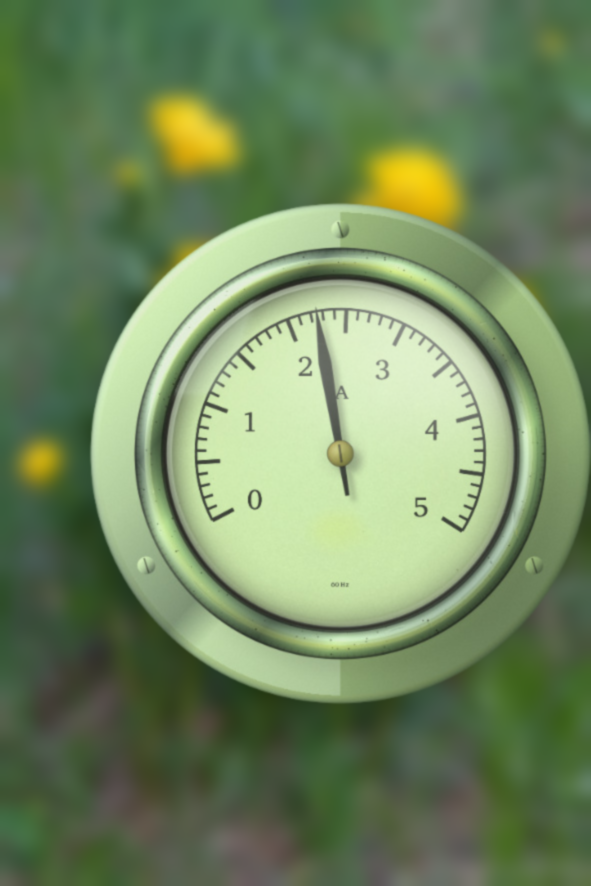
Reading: {"value": 2.25, "unit": "A"}
